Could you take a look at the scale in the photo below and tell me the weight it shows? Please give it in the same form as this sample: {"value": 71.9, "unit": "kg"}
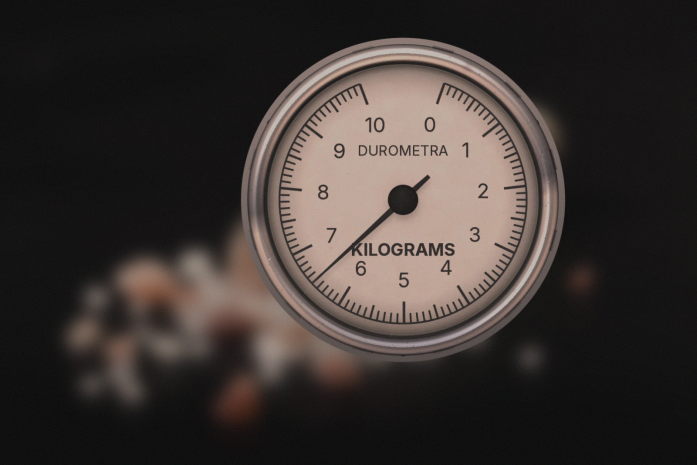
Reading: {"value": 6.5, "unit": "kg"}
